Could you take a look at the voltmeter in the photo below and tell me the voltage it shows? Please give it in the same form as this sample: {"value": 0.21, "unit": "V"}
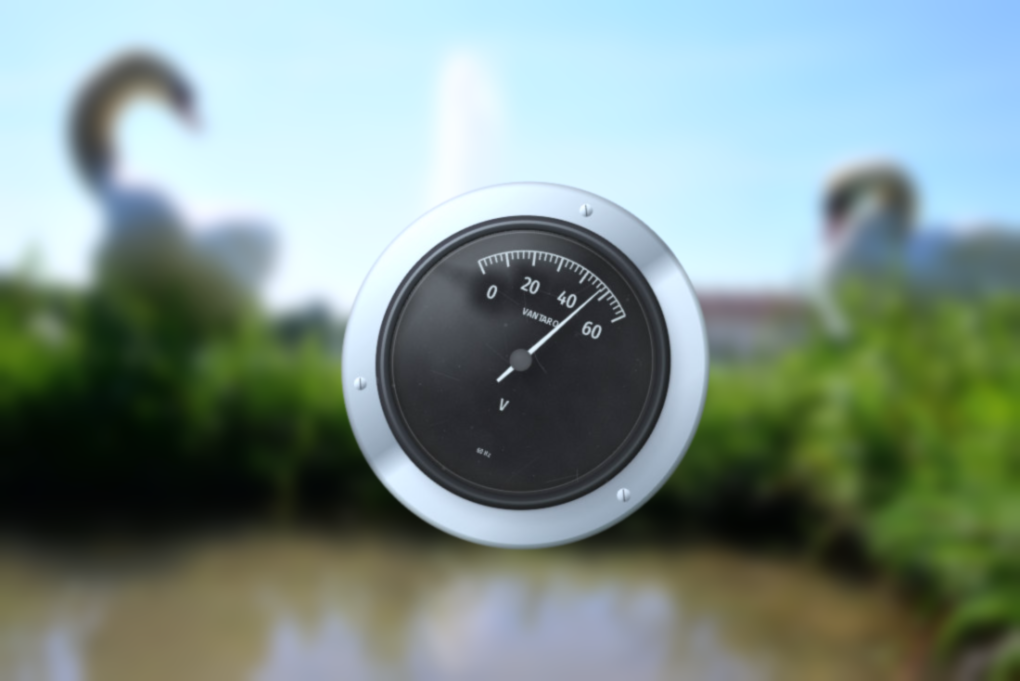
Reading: {"value": 48, "unit": "V"}
